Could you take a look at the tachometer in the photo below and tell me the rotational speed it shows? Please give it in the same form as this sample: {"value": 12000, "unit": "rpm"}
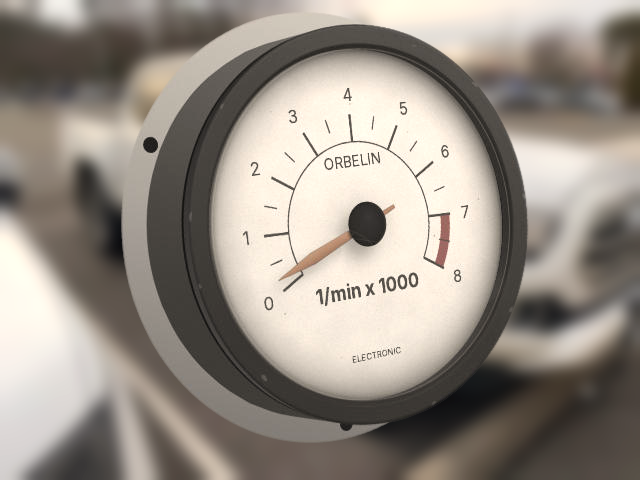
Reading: {"value": 250, "unit": "rpm"}
